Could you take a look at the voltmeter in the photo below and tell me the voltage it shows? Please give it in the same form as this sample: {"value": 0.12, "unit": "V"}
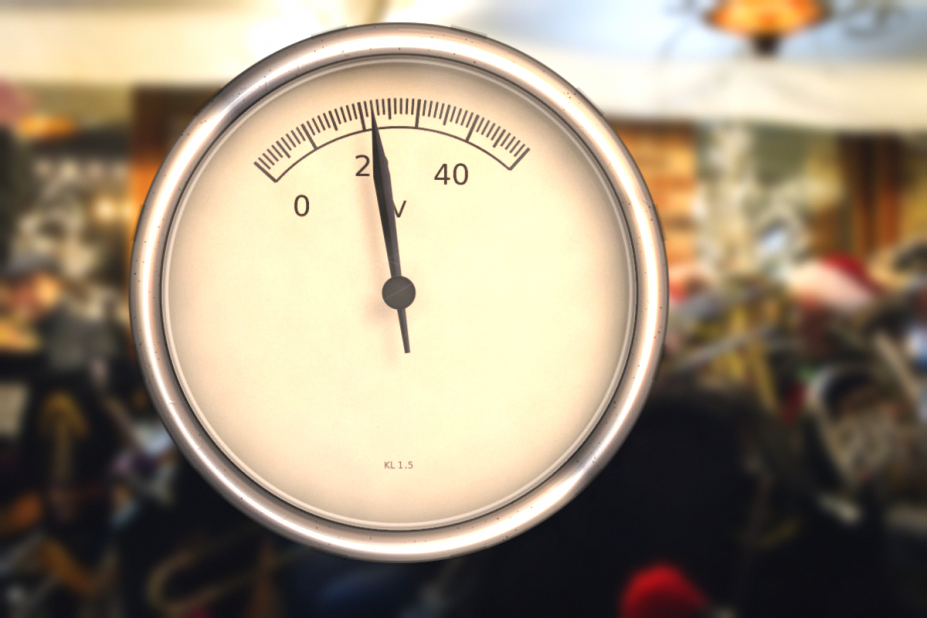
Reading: {"value": 22, "unit": "V"}
